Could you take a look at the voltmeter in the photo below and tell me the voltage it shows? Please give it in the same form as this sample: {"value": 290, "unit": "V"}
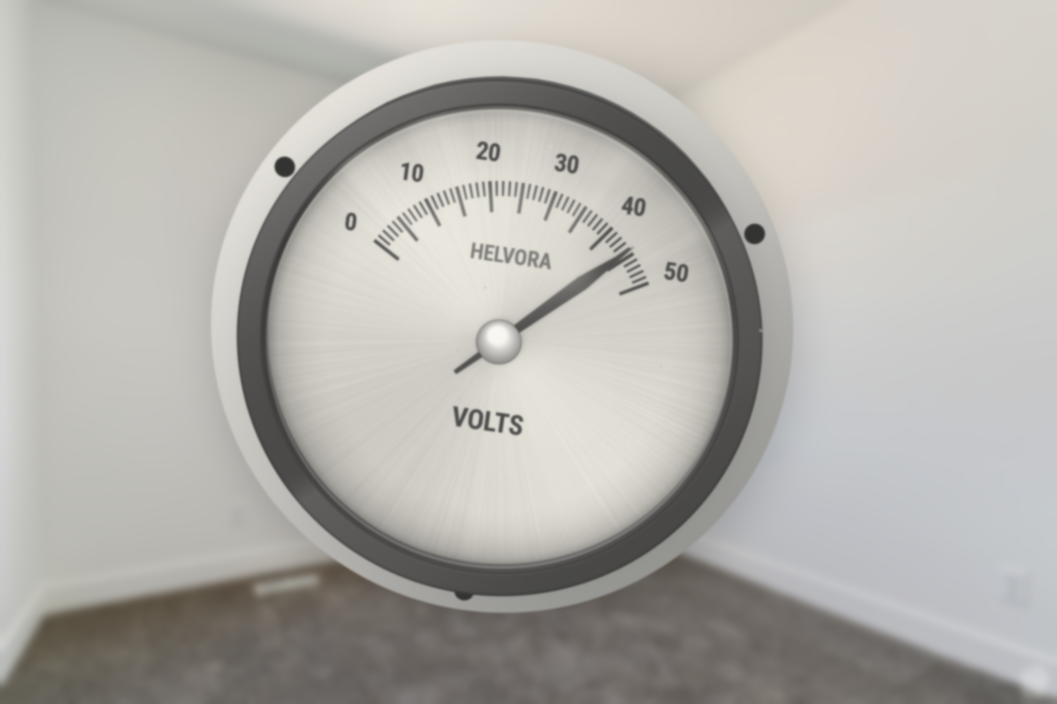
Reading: {"value": 44, "unit": "V"}
